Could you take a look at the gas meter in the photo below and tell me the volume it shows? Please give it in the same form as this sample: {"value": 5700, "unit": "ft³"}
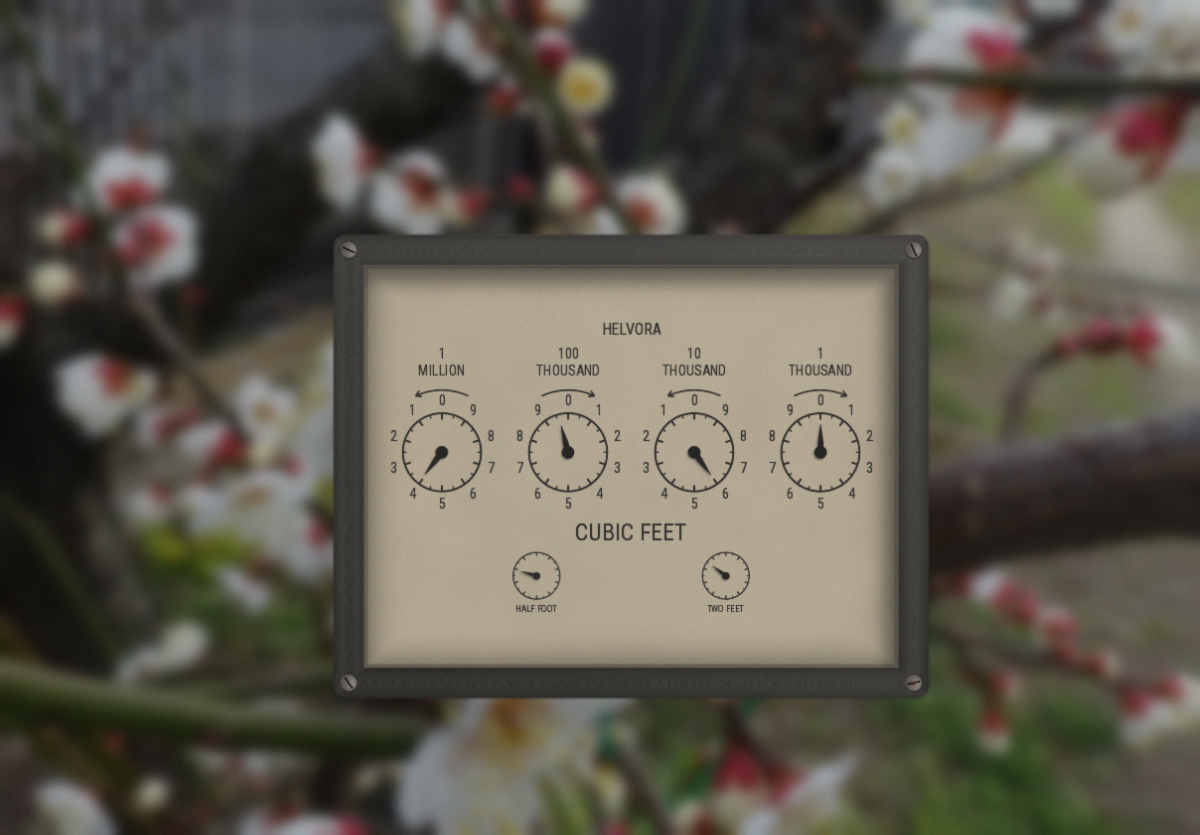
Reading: {"value": 396000, "unit": "ft³"}
